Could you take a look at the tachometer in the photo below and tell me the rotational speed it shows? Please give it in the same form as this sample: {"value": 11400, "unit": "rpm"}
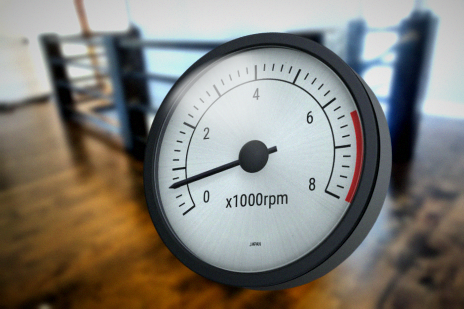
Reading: {"value": 600, "unit": "rpm"}
